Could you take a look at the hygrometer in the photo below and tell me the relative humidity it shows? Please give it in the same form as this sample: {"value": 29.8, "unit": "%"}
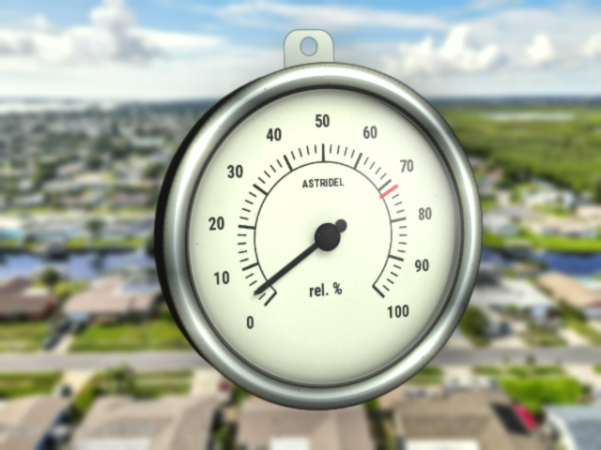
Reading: {"value": 4, "unit": "%"}
